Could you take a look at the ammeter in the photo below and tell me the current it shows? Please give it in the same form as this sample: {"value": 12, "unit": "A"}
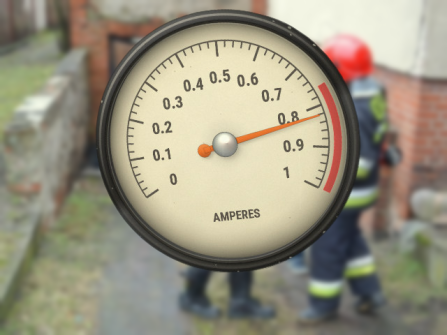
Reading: {"value": 0.82, "unit": "A"}
